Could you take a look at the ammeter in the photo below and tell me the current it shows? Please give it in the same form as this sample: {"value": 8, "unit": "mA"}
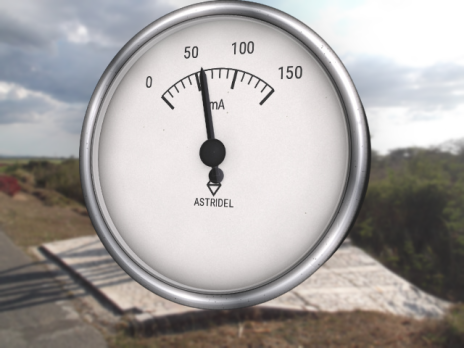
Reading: {"value": 60, "unit": "mA"}
